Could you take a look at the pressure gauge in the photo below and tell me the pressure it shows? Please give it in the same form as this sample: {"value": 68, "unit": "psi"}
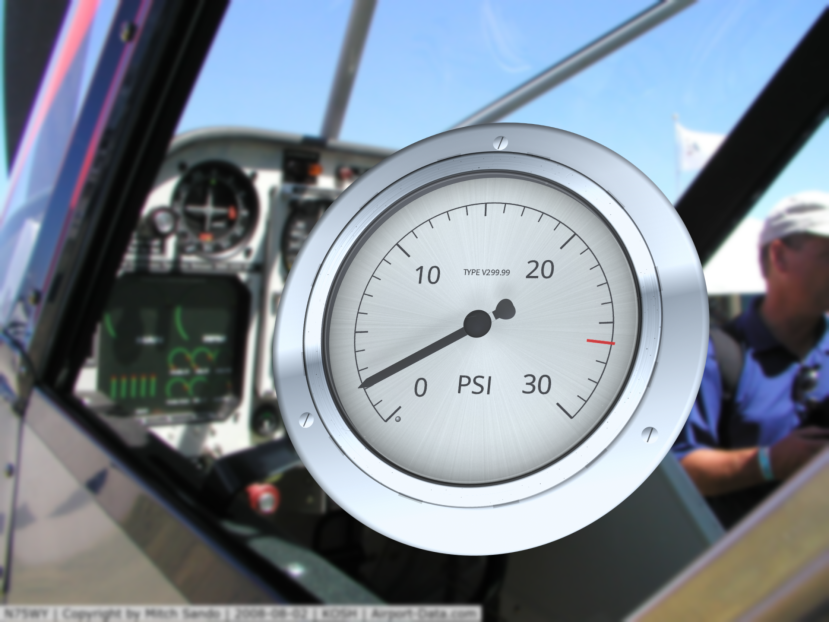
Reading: {"value": 2, "unit": "psi"}
